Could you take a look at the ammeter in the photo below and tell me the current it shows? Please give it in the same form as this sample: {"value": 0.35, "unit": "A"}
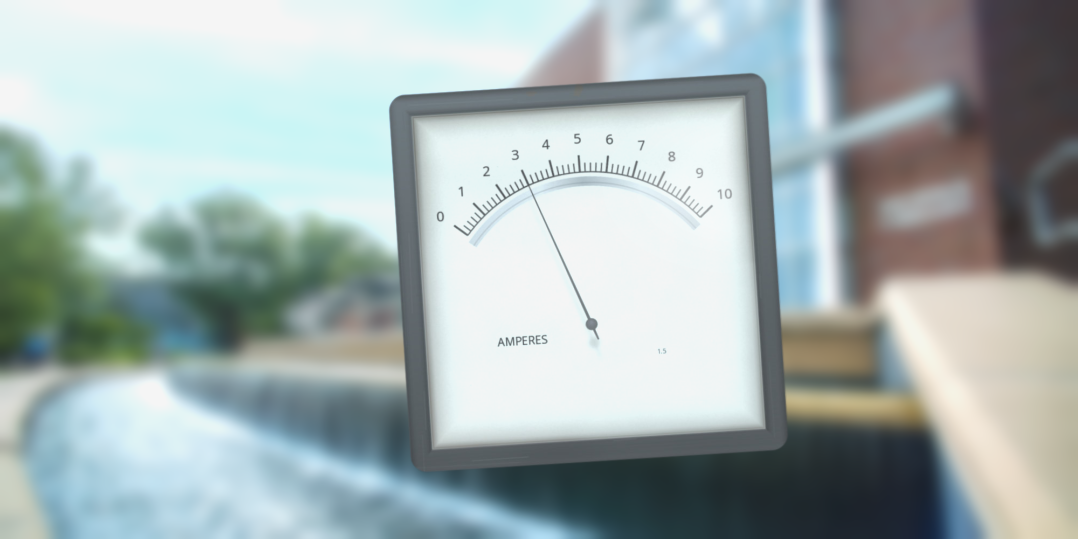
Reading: {"value": 3, "unit": "A"}
